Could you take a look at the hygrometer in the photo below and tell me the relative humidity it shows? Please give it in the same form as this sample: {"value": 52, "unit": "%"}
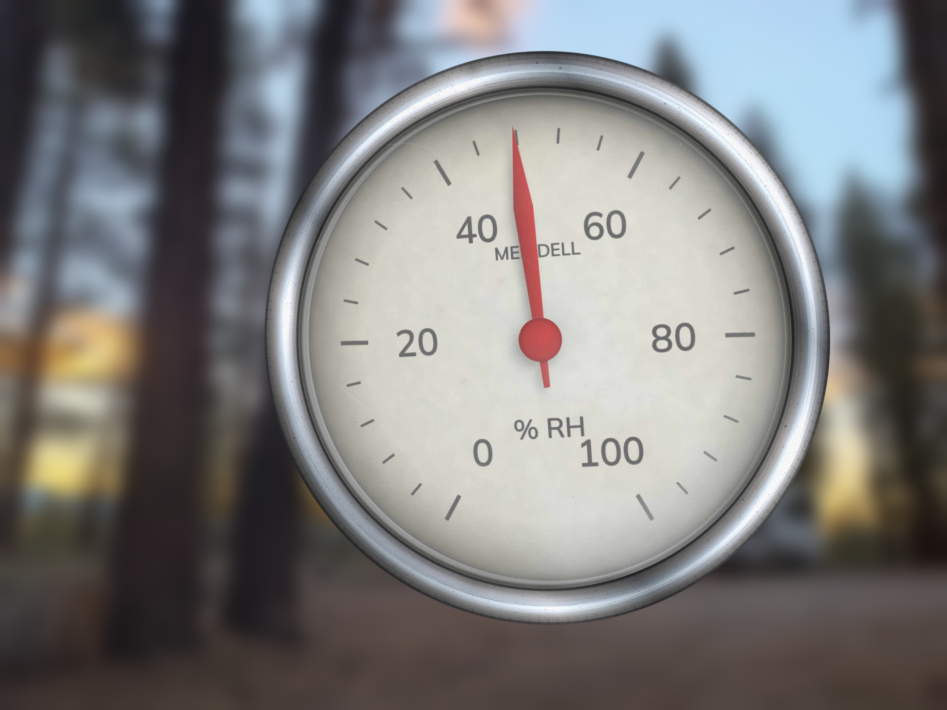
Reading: {"value": 48, "unit": "%"}
